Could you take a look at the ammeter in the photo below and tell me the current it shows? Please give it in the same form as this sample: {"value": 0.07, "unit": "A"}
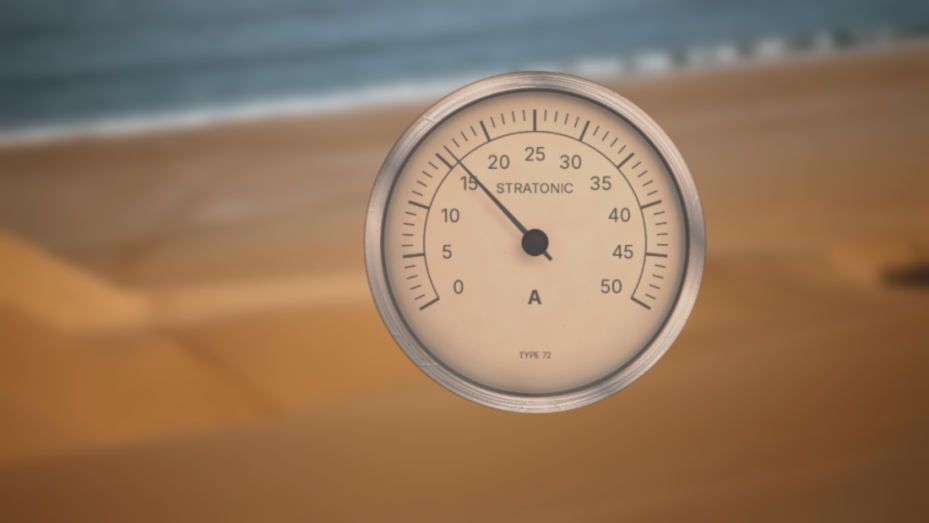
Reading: {"value": 16, "unit": "A"}
